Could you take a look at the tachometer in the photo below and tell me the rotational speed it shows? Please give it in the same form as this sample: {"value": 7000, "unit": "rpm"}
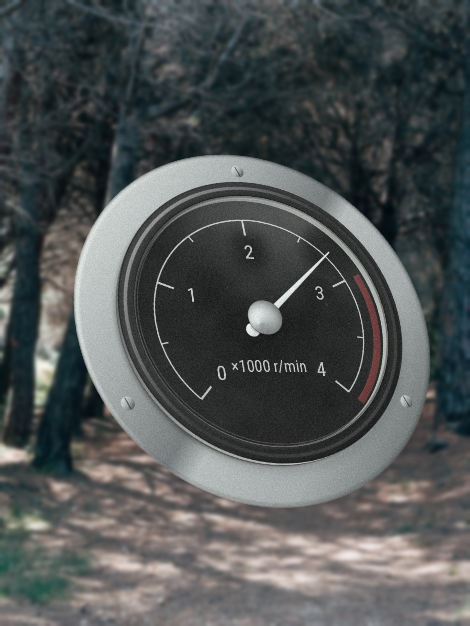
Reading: {"value": 2750, "unit": "rpm"}
